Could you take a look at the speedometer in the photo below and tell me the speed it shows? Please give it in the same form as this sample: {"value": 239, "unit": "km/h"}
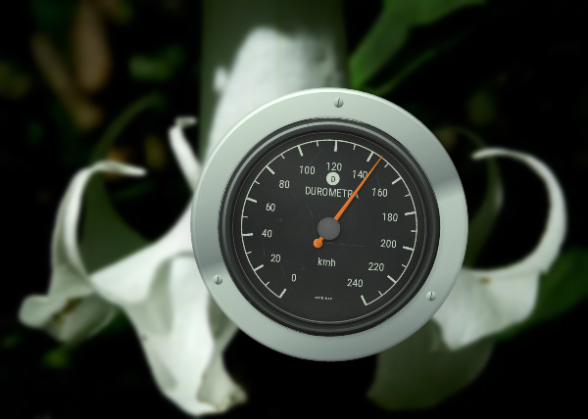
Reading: {"value": 145, "unit": "km/h"}
